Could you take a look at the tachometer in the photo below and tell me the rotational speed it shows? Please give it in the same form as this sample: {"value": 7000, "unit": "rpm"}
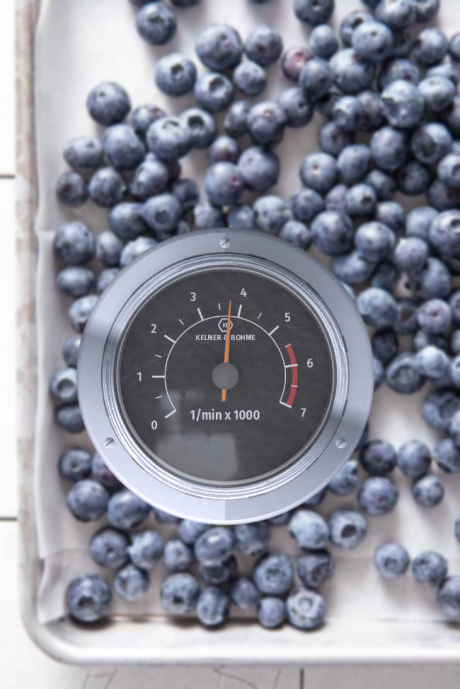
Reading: {"value": 3750, "unit": "rpm"}
